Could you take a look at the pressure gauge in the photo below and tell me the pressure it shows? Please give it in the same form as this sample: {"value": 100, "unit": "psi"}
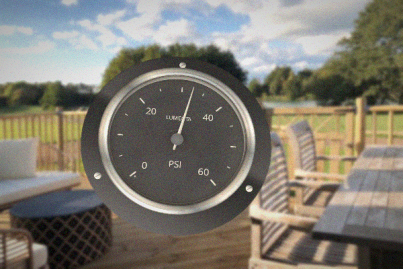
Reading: {"value": 32.5, "unit": "psi"}
